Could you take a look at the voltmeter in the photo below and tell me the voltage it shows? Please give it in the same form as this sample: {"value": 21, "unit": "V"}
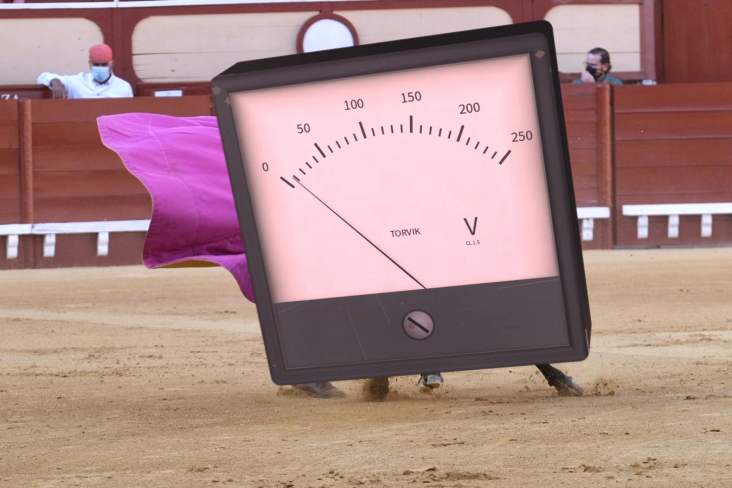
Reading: {"value": 10, "unit": "V"}
